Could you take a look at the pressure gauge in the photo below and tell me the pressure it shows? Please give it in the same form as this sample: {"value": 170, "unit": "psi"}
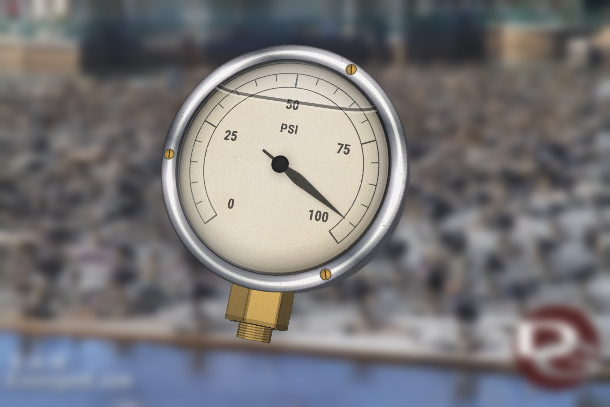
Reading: {"value": 95, "unit": "psi"}
